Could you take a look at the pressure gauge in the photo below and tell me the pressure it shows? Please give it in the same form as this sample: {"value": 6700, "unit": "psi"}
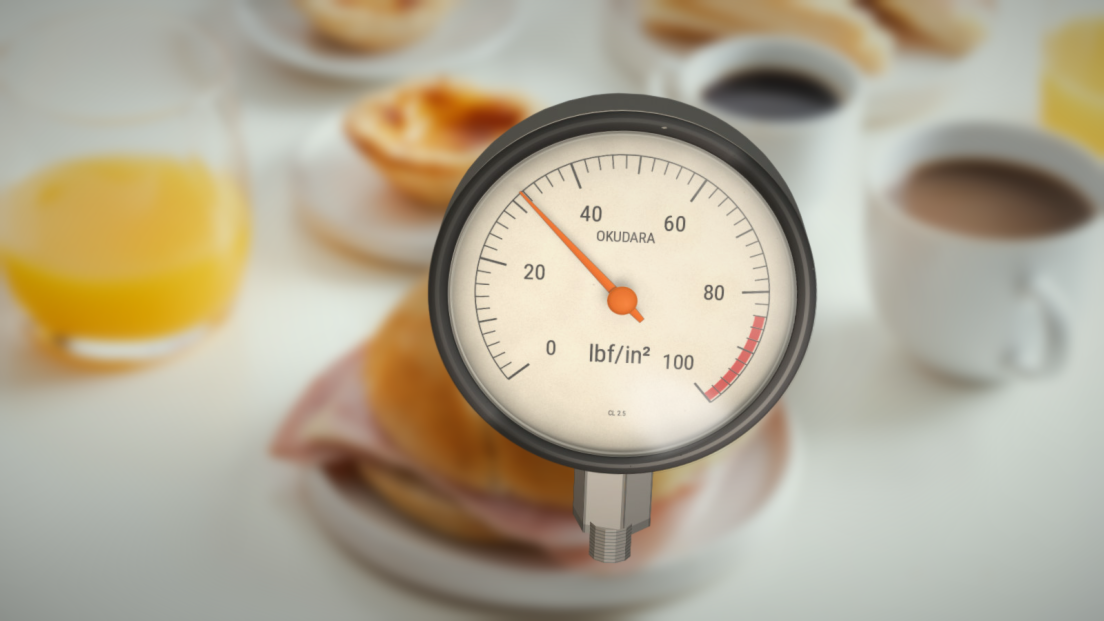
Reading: {"value": 32, "unit": "psi"}
